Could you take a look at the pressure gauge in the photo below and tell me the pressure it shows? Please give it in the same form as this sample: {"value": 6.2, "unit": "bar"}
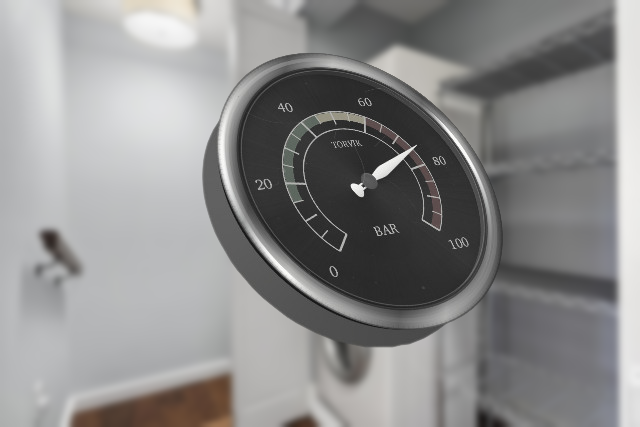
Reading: {"value": 75, "unit": "bar"}
